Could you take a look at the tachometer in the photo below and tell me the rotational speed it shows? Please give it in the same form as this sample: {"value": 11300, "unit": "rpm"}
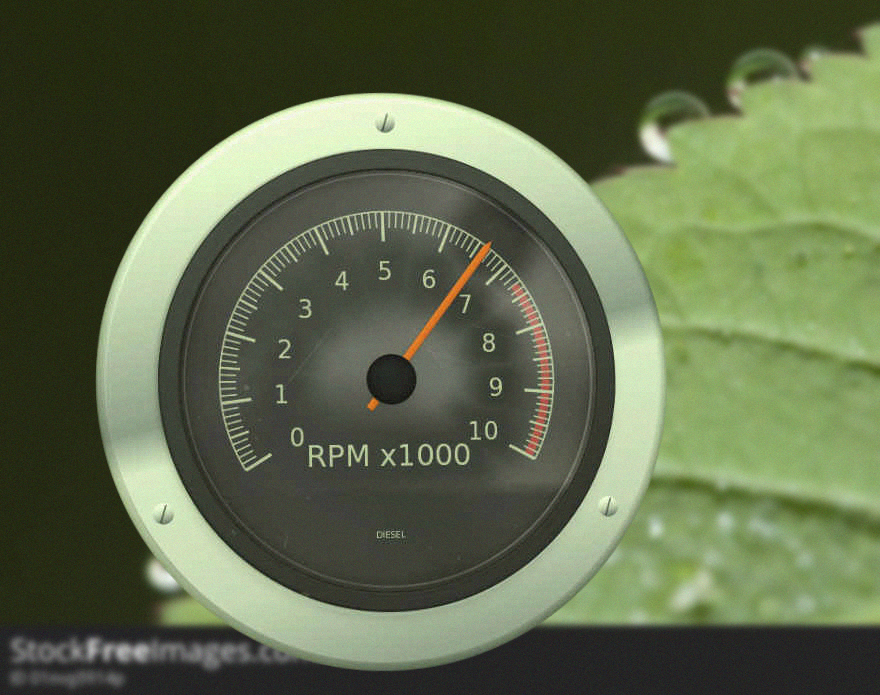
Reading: {"value": 6600, "unit": "rpm"}
